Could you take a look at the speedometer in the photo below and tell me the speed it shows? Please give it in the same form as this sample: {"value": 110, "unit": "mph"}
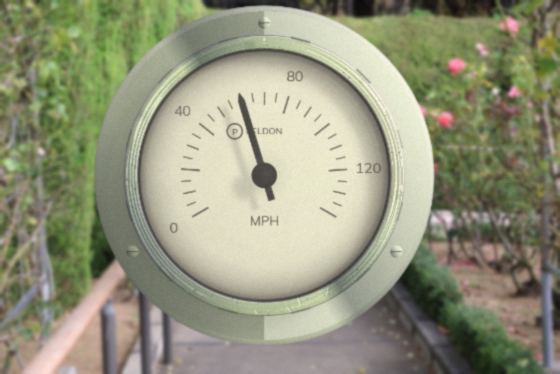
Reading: {"value": 60, "unit": "mph"}
